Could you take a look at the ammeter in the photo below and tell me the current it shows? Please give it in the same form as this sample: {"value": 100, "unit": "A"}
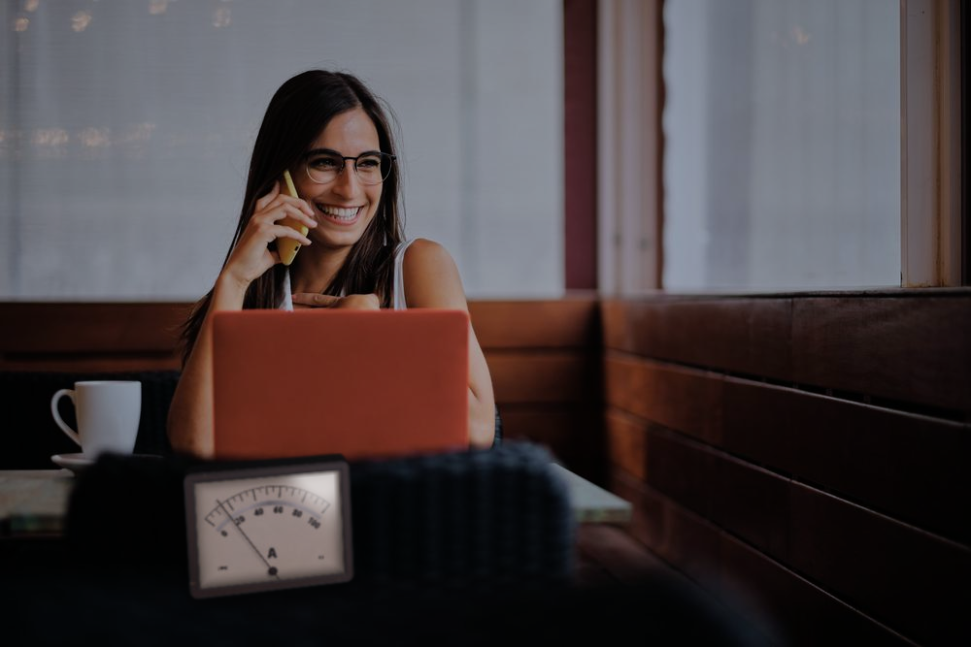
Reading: {"value": 15, "unit": "A"}
